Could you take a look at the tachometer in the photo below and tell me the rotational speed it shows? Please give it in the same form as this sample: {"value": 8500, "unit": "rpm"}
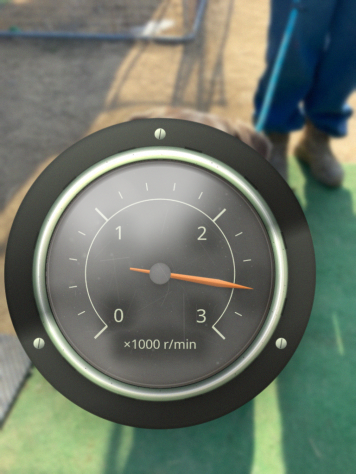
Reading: {"value": 2600, "unit": "rpm"}
